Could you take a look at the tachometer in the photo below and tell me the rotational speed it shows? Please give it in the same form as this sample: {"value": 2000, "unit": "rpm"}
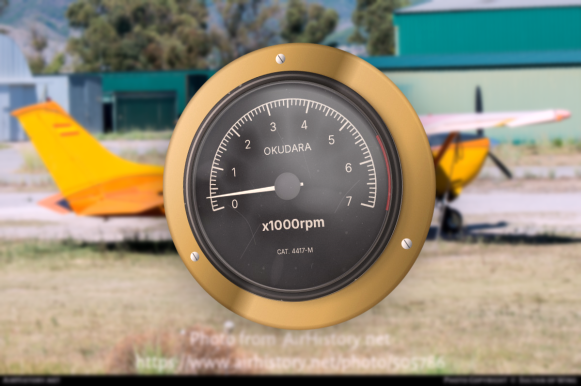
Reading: {"value": 300, "unit": "rpm"}
